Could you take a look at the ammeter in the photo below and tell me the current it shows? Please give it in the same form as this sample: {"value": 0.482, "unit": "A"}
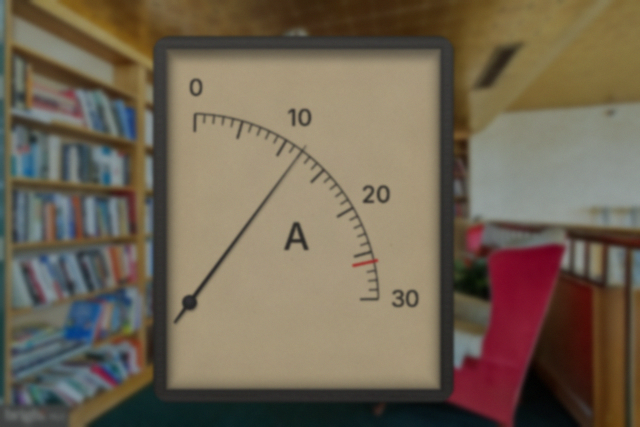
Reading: {"value": 12, "unit": "A"}
